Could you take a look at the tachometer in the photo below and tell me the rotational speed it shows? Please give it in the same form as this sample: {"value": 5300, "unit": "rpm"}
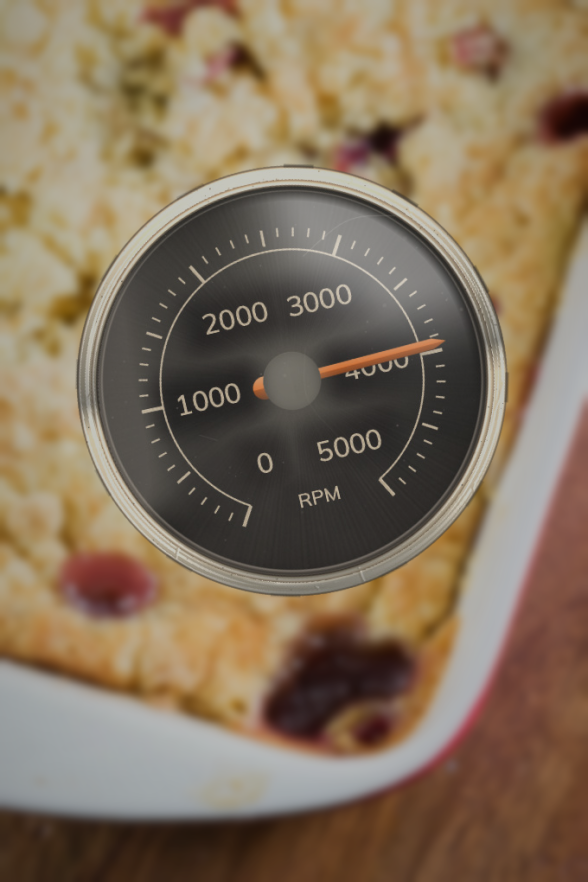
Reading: {"value": 3950, "unit": "rpm"}
